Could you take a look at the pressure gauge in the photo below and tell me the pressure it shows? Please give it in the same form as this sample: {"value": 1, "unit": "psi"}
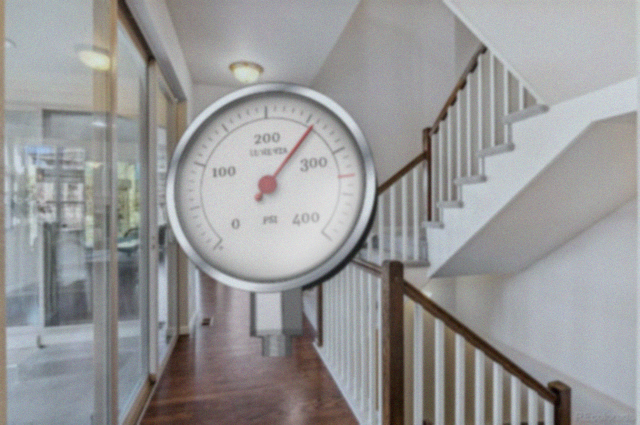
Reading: {"value": 260, "unit": "psi"}
